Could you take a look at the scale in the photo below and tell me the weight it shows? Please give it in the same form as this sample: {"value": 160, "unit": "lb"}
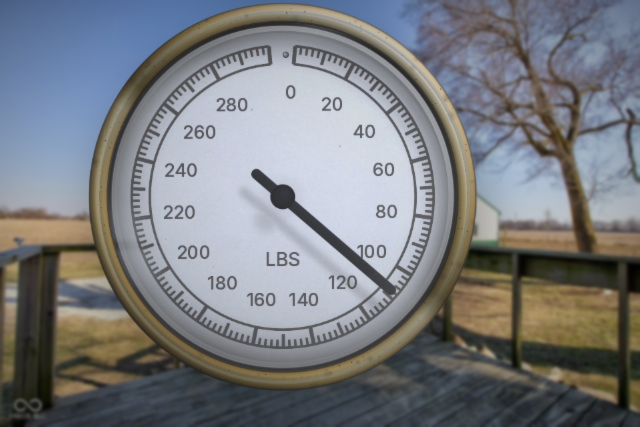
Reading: {"value": 108, "unit": "lb"}
